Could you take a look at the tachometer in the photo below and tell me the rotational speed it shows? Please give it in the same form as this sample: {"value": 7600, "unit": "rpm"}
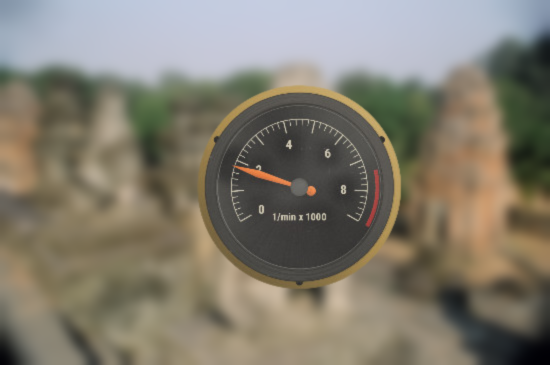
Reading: {"value": 1800, "unit": "rpm"}
